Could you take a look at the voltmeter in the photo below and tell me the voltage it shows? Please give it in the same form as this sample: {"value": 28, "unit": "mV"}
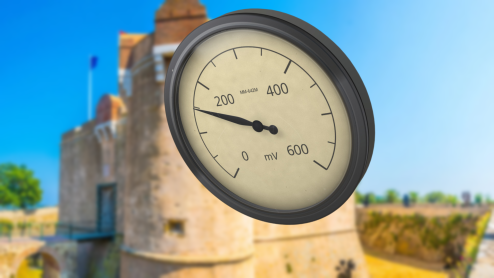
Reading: {"value": 150, "unit": "mV"}
